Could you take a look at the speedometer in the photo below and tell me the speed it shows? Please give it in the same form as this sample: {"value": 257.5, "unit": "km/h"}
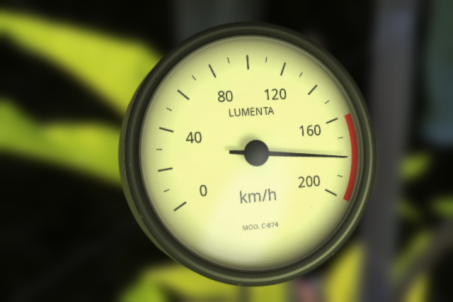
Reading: {"value": 180, "unit": "km/h"}
